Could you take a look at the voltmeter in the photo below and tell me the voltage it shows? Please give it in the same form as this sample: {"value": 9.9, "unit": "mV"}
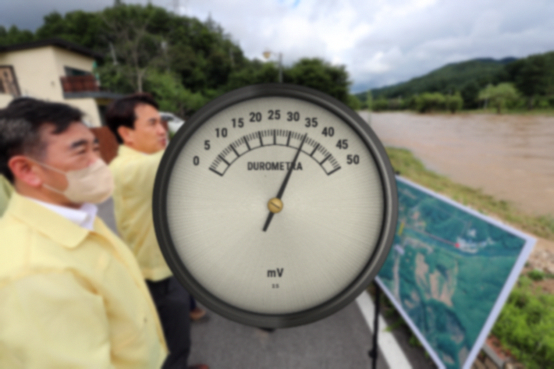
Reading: {"value": 35, "unit": "mV"}
